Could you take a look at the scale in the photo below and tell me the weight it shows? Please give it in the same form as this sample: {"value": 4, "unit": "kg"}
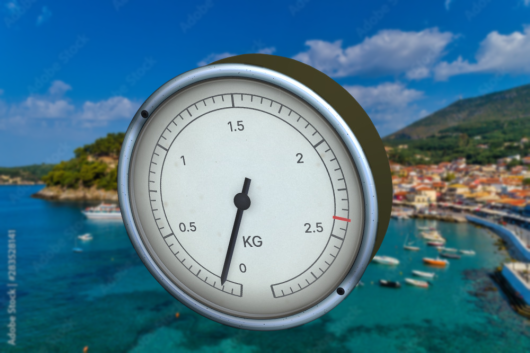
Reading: {"value": 0.1, "unit": "kg"}
